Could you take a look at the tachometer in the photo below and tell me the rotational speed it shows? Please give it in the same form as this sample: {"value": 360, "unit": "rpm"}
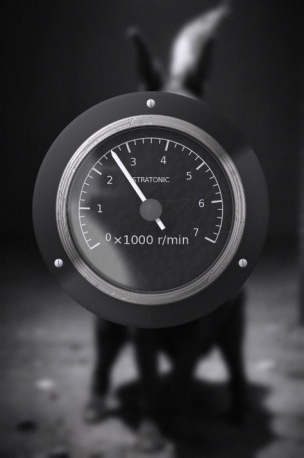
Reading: {"value": 2600, "unit": "rpm"}
